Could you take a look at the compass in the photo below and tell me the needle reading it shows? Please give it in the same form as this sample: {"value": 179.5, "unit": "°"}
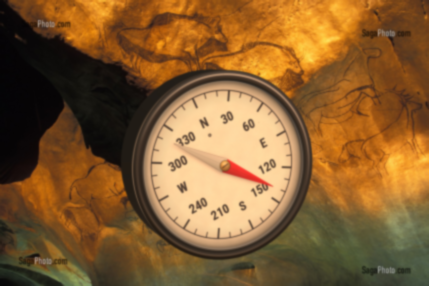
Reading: {"value": 140, "unit": "°"}
